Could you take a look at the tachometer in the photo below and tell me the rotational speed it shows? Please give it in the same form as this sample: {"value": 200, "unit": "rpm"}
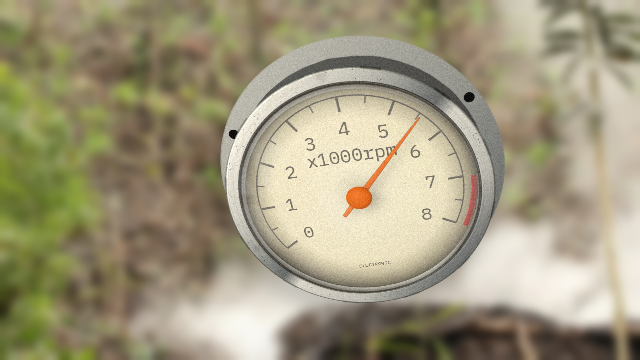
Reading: {"value": 5500, "unit": "rpm"}
